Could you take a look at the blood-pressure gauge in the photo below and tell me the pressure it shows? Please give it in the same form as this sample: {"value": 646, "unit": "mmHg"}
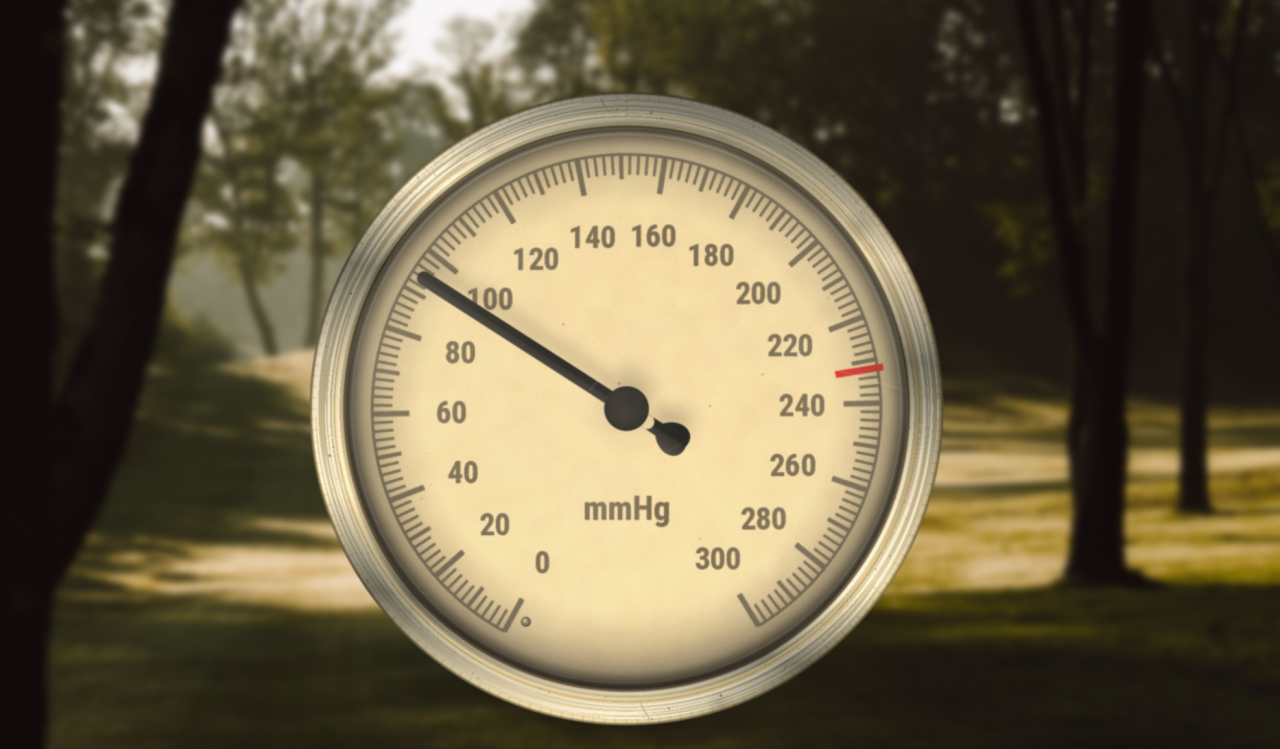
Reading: {"value": 94, "unit": "mmHg"}
